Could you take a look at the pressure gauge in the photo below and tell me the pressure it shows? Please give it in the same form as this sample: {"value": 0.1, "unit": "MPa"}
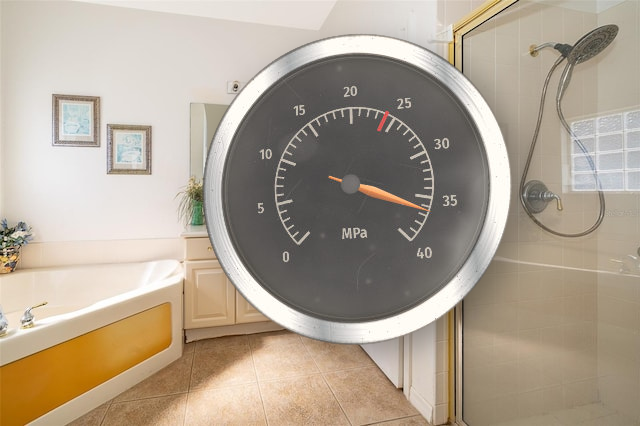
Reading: {"value": 36.5, "unit": "MPa"}
